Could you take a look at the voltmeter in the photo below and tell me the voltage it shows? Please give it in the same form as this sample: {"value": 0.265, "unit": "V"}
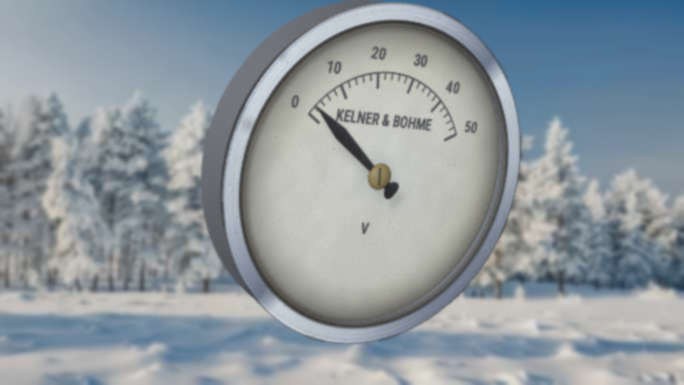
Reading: {"value": 2, "unit": "V"}
